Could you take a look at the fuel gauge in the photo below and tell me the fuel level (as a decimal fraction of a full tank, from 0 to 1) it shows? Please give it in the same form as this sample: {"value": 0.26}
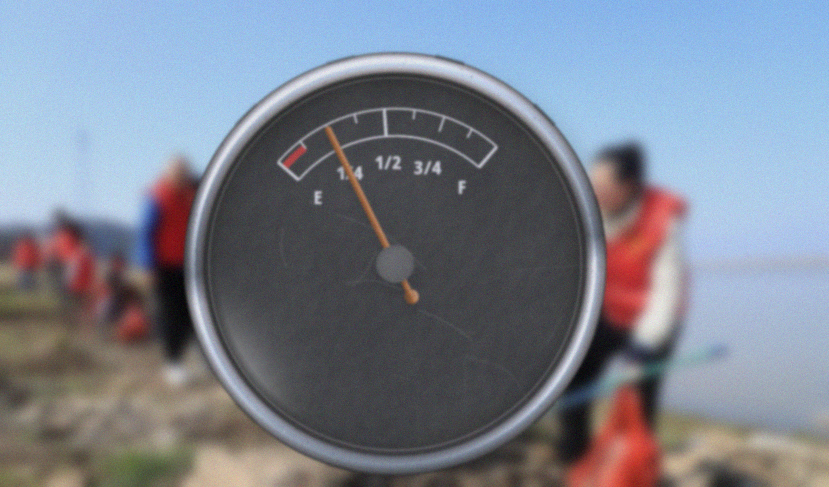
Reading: {"value": 0.25}
